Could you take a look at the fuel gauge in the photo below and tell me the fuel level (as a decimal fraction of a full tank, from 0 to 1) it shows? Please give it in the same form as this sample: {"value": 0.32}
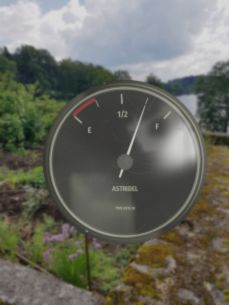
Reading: {"value": 0.75}
